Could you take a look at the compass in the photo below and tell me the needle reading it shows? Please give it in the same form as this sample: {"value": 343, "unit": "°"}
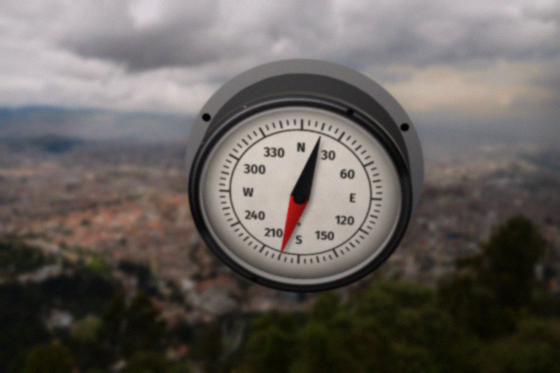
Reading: {"value": 195, "unit": "°"}
